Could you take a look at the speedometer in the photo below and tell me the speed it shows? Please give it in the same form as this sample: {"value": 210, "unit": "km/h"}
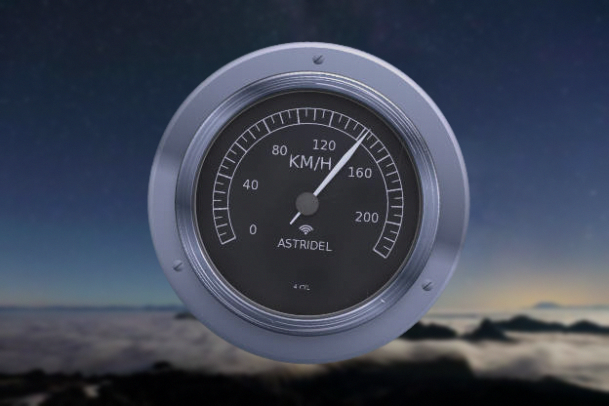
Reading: {"value": 142.5, "unit": "km/h"}
